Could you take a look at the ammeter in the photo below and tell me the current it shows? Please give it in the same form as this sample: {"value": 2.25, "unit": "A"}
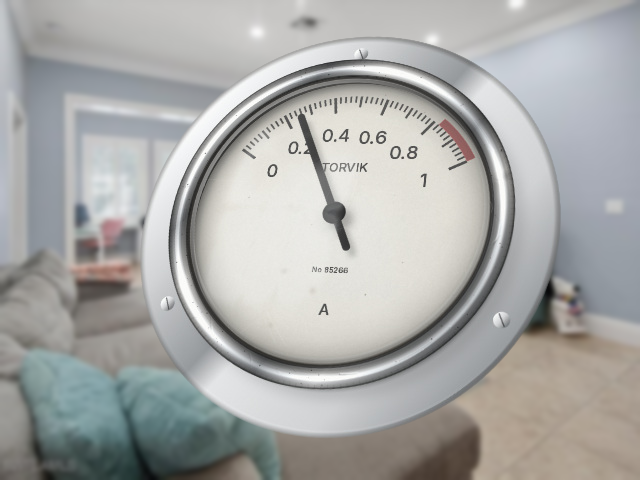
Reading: {"value": 0.26, "unit": "A"}
